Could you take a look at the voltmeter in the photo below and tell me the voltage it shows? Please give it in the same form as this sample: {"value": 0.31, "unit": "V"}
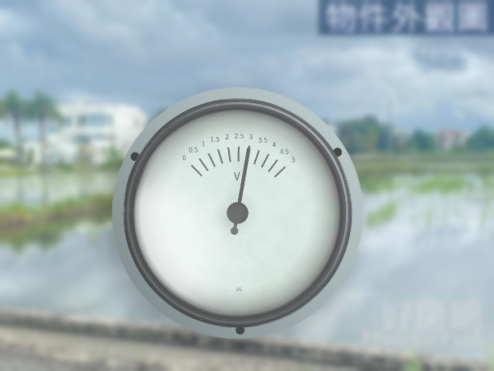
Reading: {"value": 3, "unit": "V"}
